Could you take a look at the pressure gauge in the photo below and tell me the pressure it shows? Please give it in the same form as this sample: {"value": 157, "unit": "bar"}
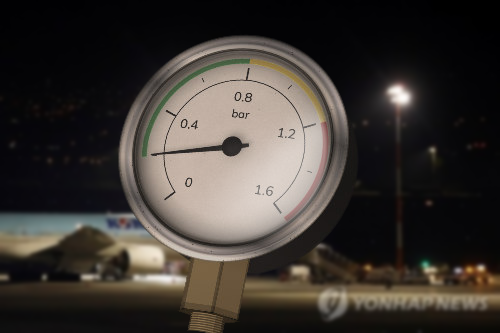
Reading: {"value": 0.2, "unit": "bar"}
